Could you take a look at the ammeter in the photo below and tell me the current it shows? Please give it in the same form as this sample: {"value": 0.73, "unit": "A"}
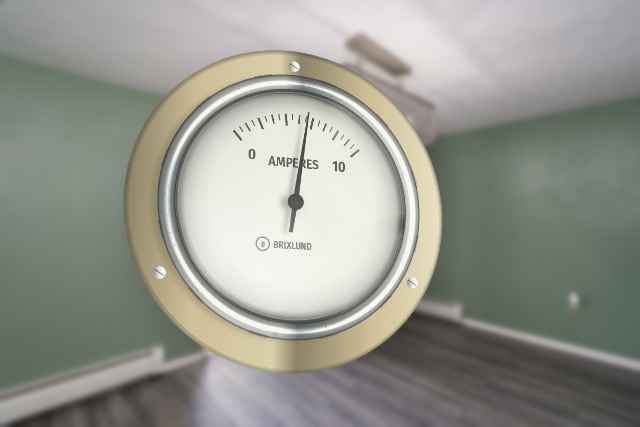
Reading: {"value": 5.5, "unit": "A"}
